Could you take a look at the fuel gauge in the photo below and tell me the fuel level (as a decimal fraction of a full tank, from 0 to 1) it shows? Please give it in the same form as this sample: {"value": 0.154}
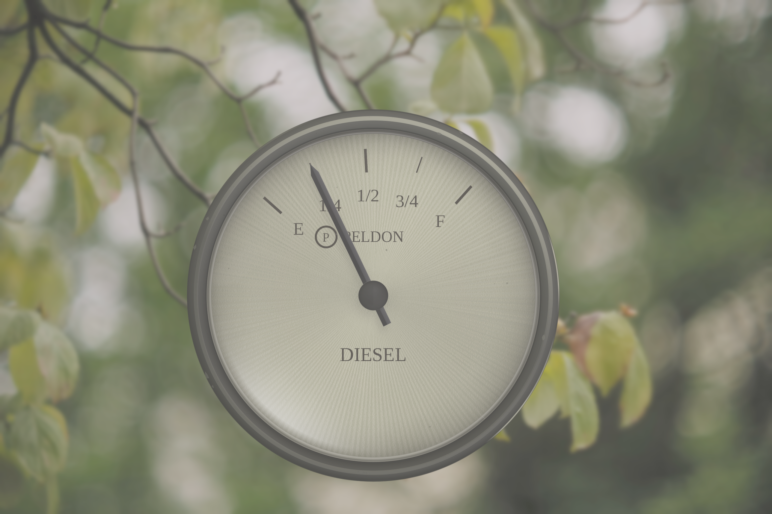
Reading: {"value": 0.25}
